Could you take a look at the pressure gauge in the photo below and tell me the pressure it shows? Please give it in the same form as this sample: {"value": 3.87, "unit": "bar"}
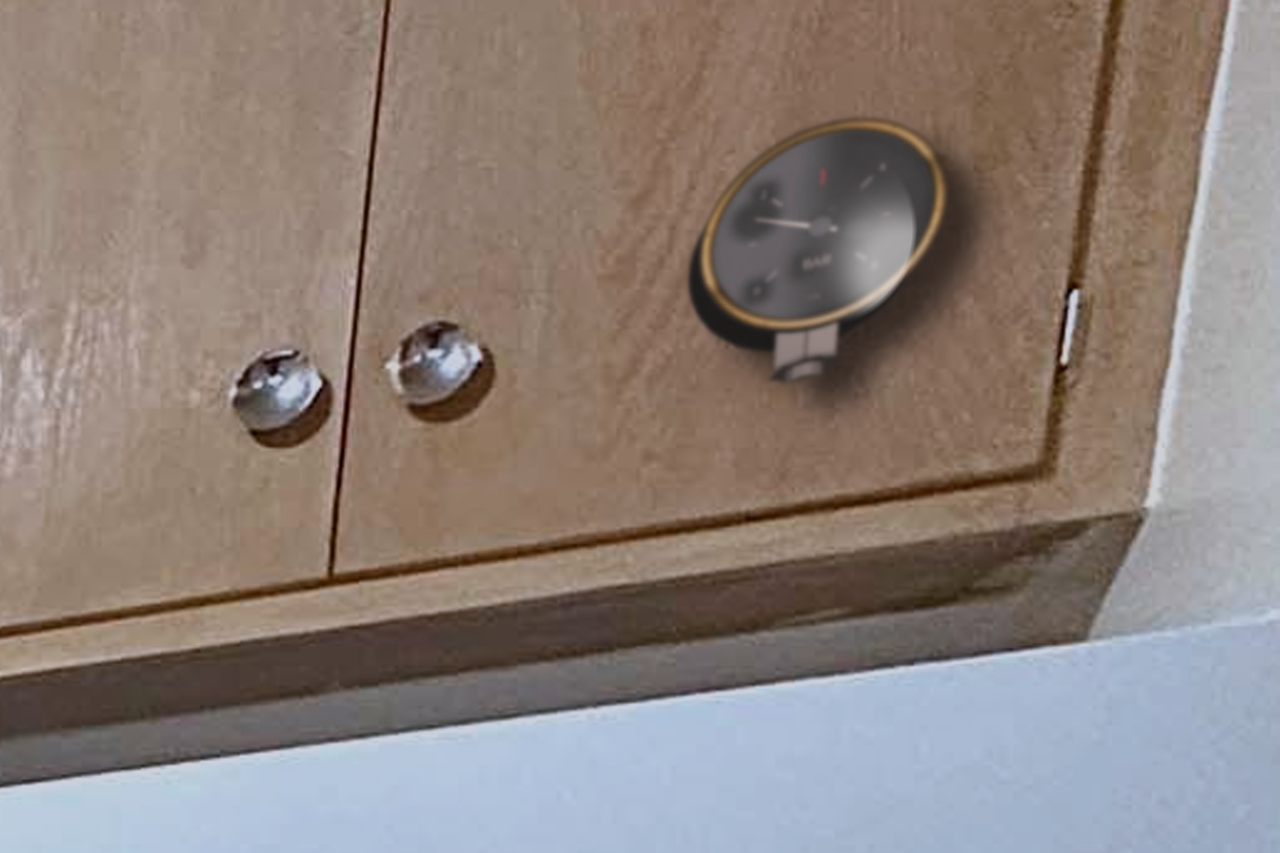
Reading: {"value": 1.5, "unit": "bar"}
